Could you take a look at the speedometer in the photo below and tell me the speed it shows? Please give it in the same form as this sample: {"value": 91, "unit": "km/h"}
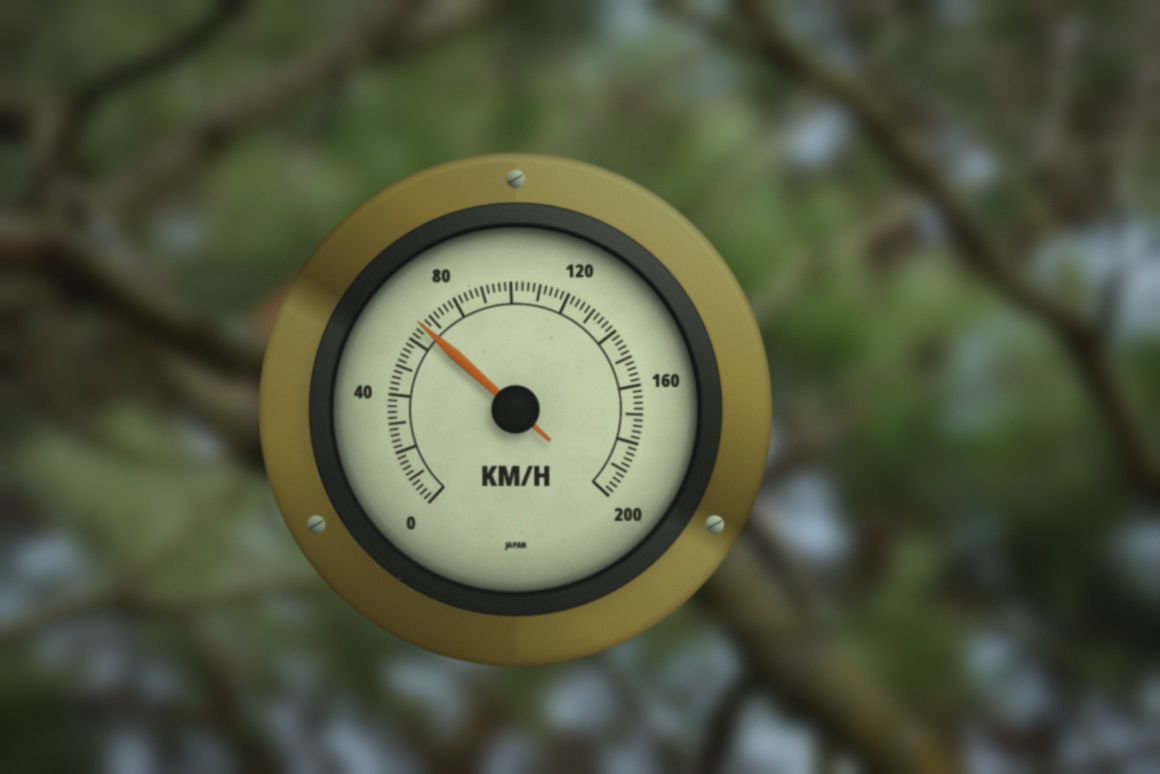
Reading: {"value": 66, "unit": "km/h"}
